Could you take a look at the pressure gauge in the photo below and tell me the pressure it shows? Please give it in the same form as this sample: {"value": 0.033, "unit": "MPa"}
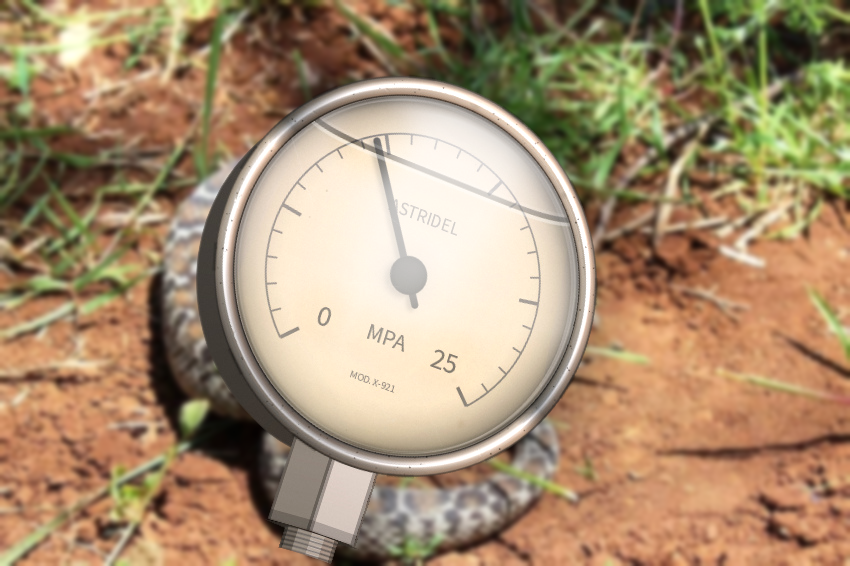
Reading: {"value": 9.5, "unit": "MPa"}
